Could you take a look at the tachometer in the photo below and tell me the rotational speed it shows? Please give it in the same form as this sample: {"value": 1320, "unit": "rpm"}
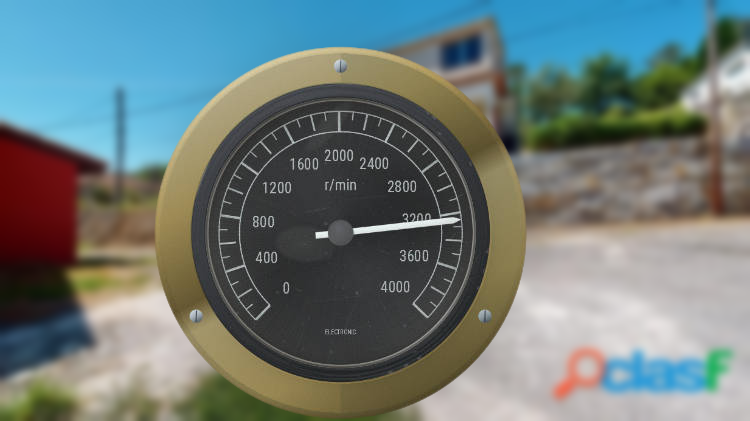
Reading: {"value": 3250, "unit": "rpm"}
